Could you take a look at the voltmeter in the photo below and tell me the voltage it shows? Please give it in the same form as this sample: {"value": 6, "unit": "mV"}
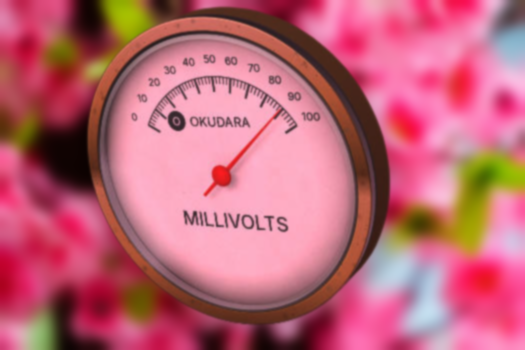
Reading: {"value": 90, "unit": "mV"}
